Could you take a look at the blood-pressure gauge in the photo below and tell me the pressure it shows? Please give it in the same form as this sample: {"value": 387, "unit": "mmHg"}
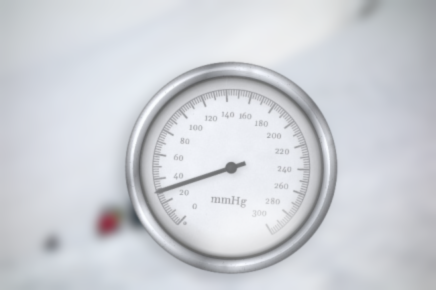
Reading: {"value": 30, "unit": "mmHg"}
